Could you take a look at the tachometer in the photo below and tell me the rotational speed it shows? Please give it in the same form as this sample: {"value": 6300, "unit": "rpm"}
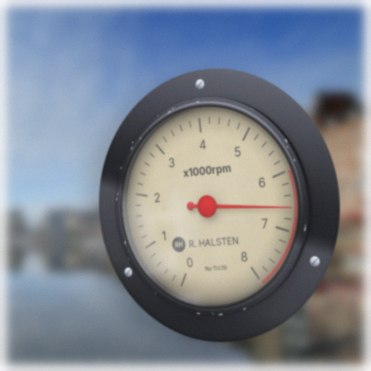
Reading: {"value": 6600, "unit": "rpm"}
